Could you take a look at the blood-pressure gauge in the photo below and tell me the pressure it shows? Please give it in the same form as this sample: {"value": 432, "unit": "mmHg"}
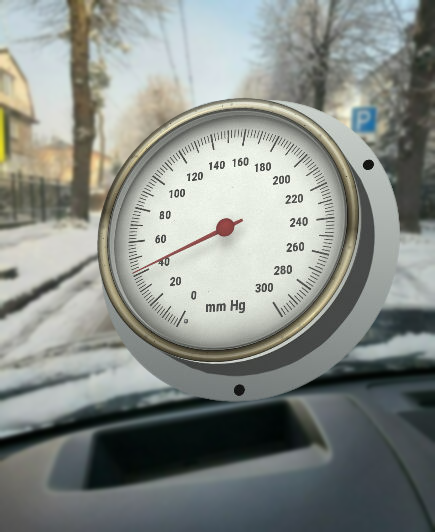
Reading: {"value": 40, "unit": "mmHg"}
